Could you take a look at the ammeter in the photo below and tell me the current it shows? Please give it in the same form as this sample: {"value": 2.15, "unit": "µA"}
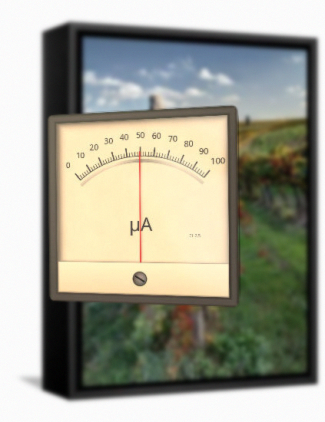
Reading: {"value": 50, "unit": "µA"}
